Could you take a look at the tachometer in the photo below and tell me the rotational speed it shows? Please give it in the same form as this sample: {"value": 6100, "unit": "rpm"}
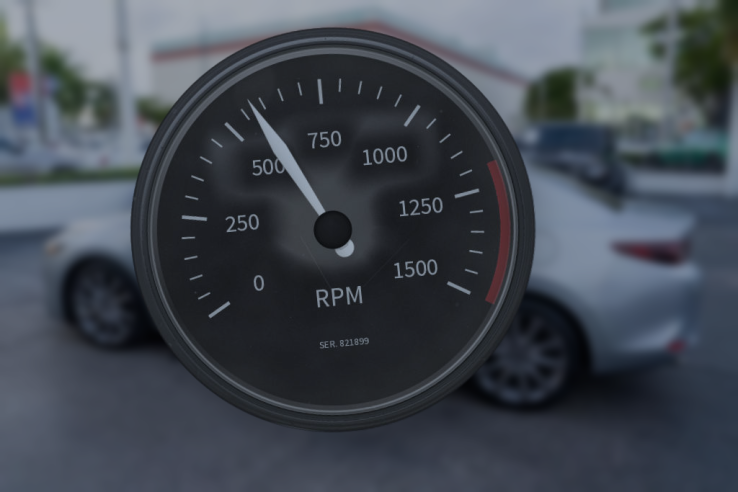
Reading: {"value": 575, "unit": "rpm"}
